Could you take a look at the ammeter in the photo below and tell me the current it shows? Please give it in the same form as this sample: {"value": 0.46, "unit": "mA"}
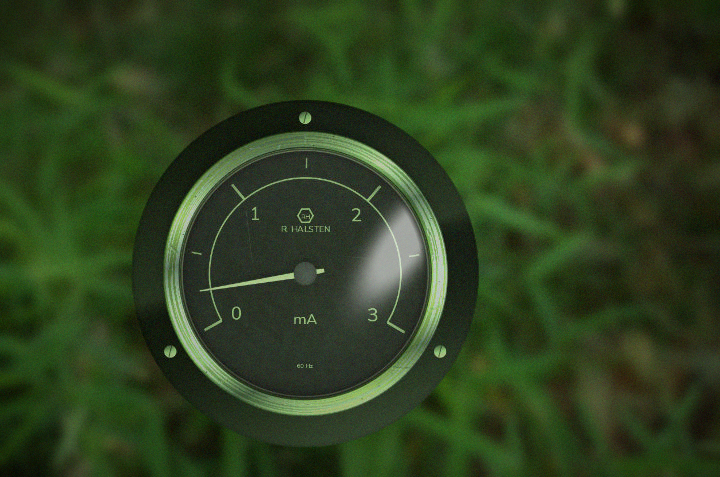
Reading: {"value": 0.25, "unit": "mA"}
